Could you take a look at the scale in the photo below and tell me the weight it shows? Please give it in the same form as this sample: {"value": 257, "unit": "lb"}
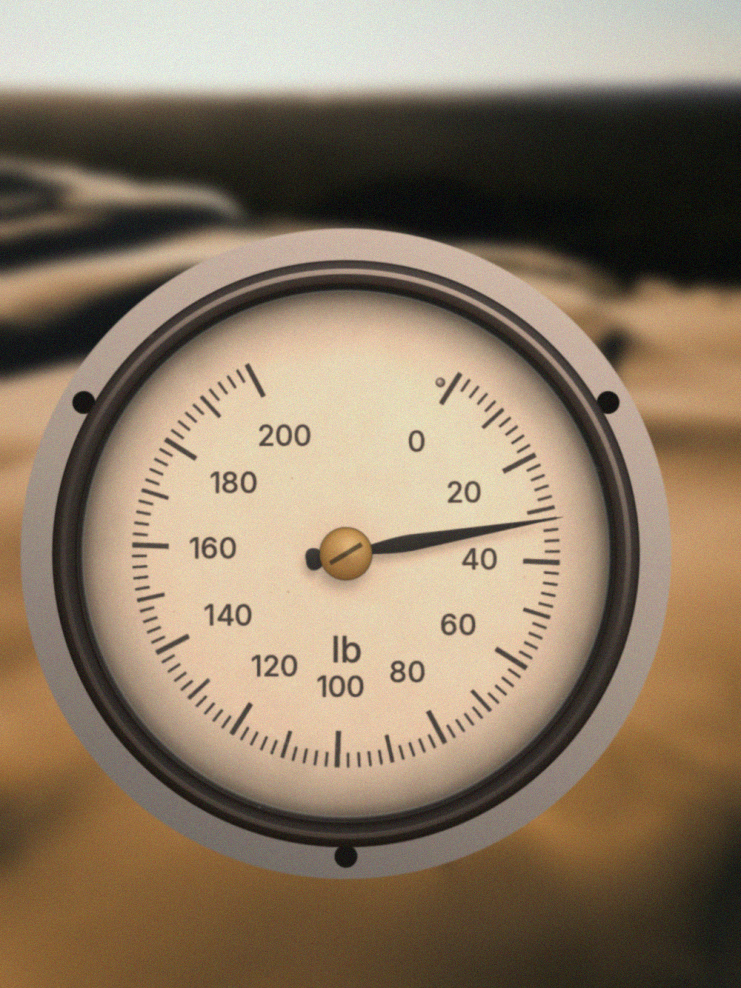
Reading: {"value": 32, "unit": "lb"}
